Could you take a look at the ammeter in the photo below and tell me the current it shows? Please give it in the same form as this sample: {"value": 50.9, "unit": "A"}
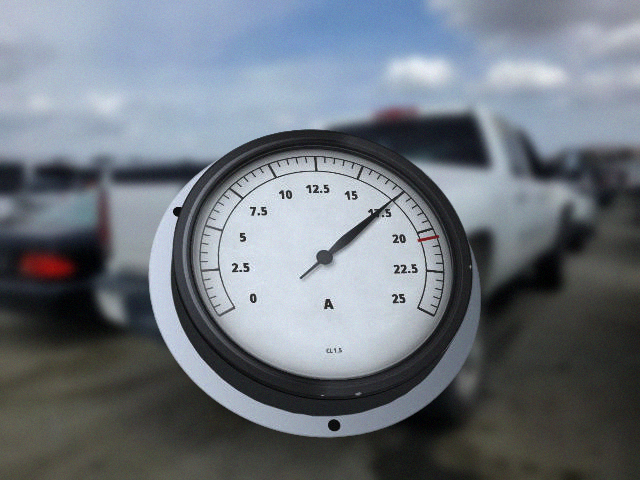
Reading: {"value": 17.5, "unit": "A"}
